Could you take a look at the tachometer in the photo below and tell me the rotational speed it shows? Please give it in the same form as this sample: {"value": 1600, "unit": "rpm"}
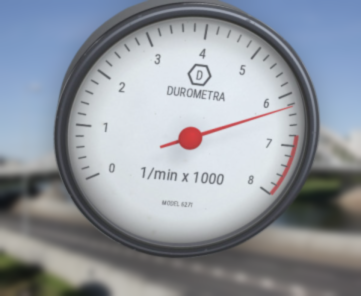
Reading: {"value": 6200, "unit": "rpm"}
